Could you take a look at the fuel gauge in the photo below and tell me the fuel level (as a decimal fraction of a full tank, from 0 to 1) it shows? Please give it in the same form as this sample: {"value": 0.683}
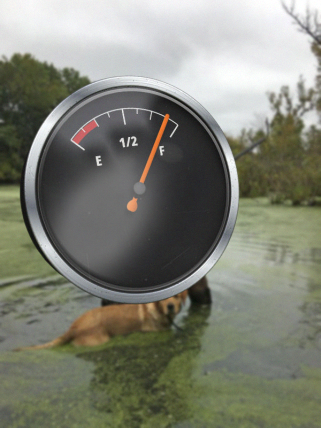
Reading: {"value": 0.875}
